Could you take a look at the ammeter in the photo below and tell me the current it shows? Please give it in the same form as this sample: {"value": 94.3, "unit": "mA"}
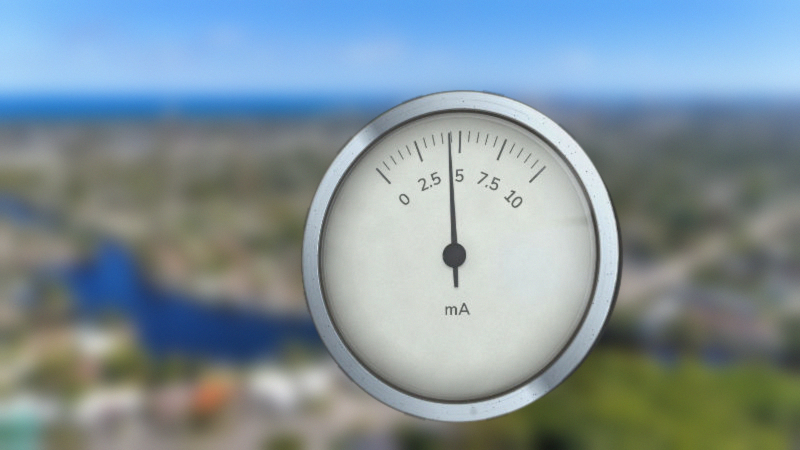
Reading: {"value": 4.5, "unit": "mA"}
